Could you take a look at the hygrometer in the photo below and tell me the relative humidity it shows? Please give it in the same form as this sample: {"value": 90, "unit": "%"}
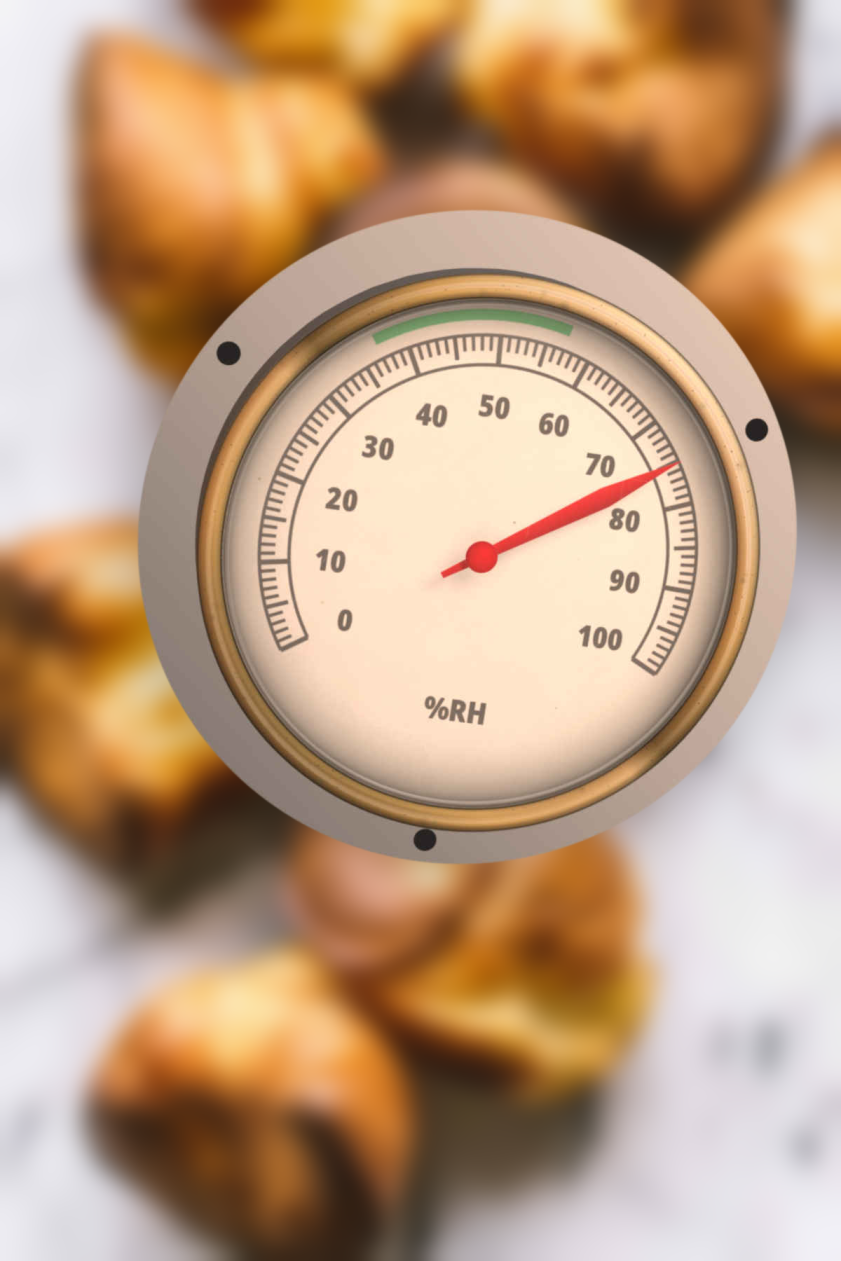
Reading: {"value": 75, "unit": "%"}
